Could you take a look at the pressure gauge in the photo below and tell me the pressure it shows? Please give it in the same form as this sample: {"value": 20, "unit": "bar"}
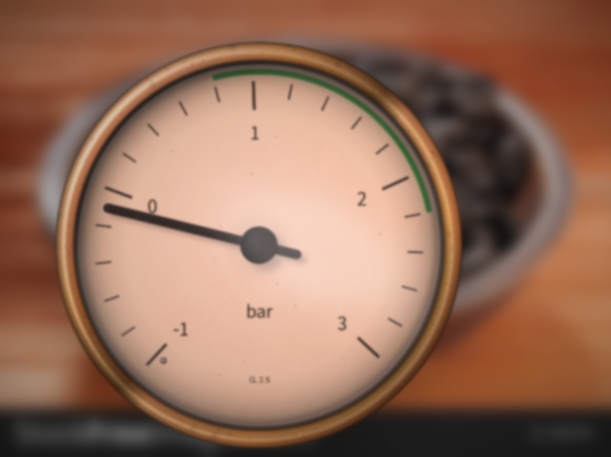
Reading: {"value": -0.1, "unit": "bar"}
